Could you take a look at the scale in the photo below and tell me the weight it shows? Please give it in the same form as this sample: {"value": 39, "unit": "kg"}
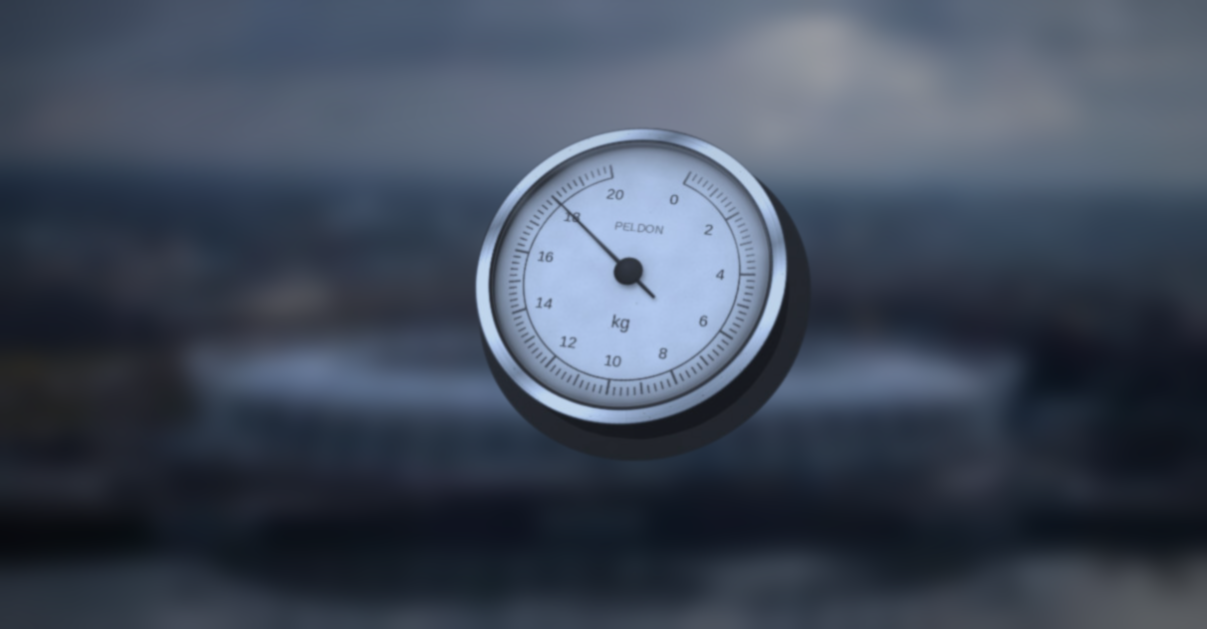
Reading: {"value": 18, "unit": "kg"}
